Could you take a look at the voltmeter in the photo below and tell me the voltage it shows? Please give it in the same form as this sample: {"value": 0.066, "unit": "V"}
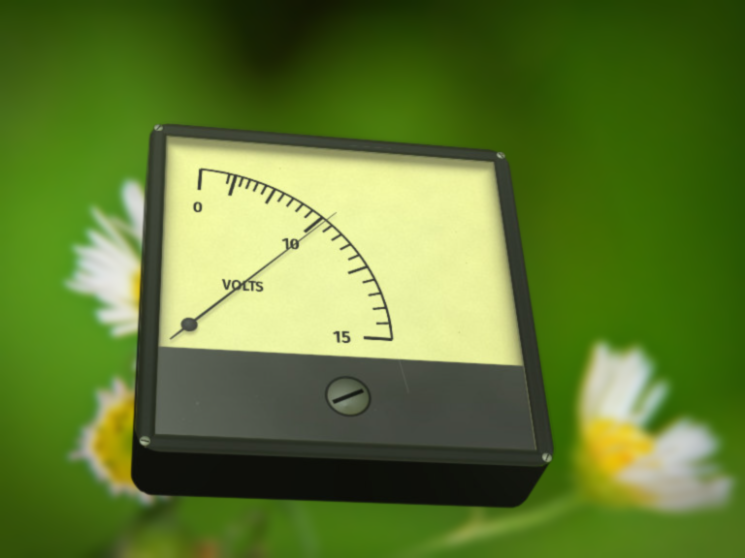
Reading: {"value": 10.25, "unit": "V"}
